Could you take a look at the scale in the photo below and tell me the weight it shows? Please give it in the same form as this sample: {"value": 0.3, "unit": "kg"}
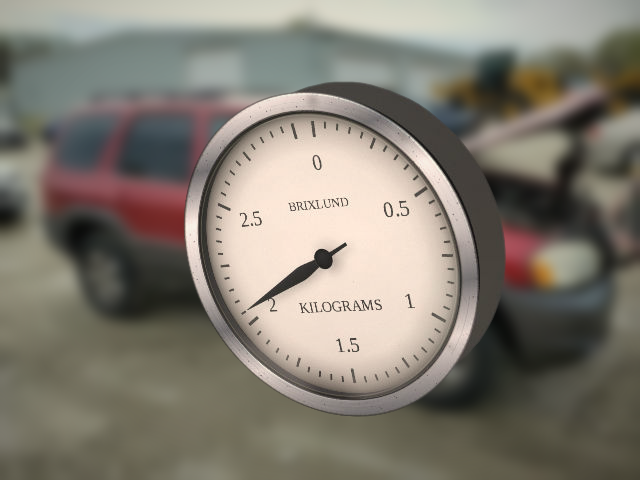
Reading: {"value": 2.05, "unit": "kg"}
